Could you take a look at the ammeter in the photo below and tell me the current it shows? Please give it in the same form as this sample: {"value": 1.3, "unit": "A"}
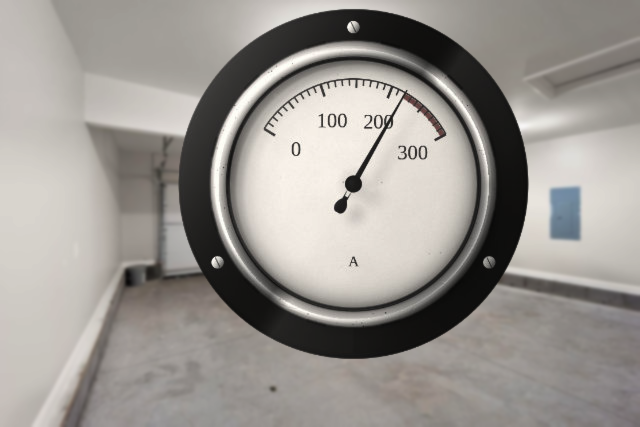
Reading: {"value": 220, "unit": "A"}
